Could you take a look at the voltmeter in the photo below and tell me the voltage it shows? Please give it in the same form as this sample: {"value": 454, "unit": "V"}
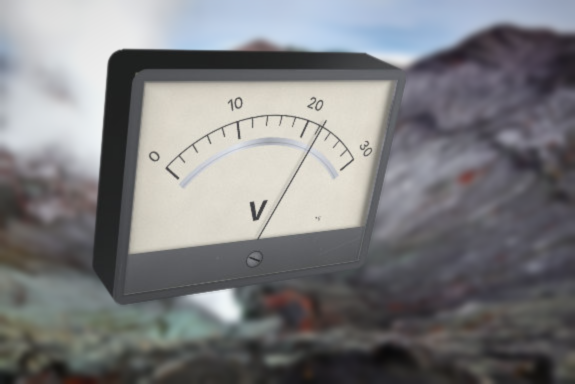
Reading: {"value": 22, "unit": "V"}
